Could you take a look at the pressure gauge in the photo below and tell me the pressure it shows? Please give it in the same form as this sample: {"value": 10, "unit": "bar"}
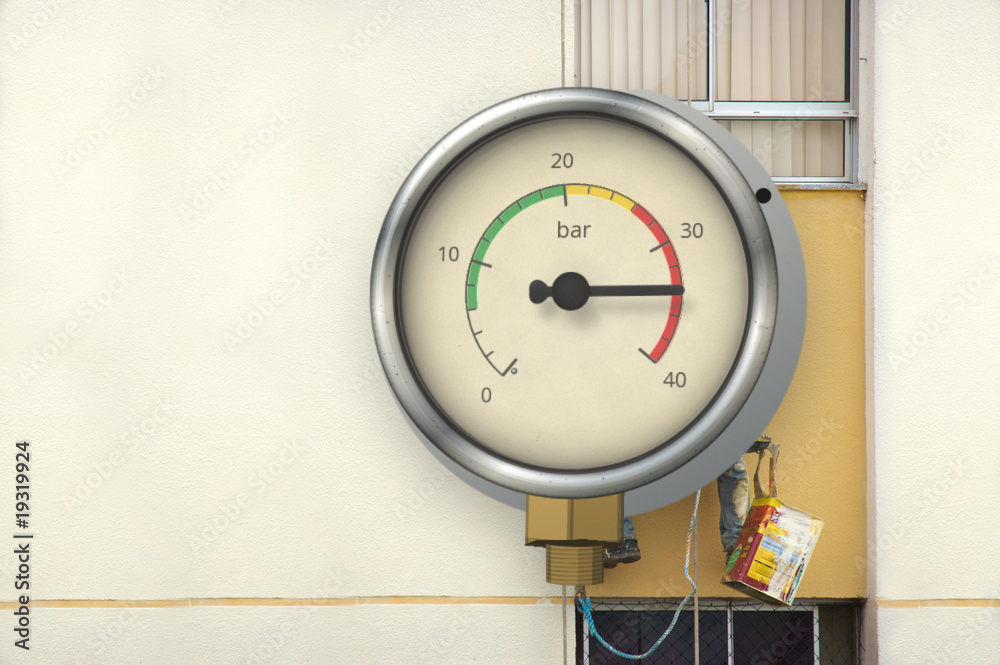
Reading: {"value": 34, "unit": "bar"}
